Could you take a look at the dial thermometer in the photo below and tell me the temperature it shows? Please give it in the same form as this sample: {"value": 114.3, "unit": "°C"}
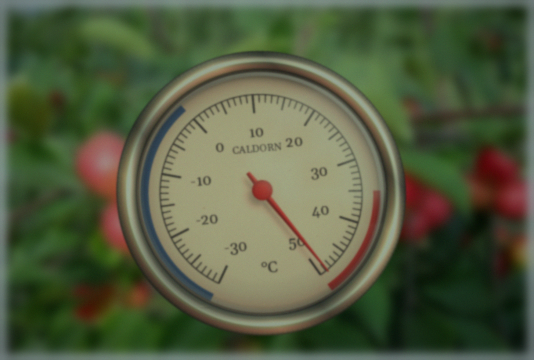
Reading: {"value": 49, "unit": "°C"}
